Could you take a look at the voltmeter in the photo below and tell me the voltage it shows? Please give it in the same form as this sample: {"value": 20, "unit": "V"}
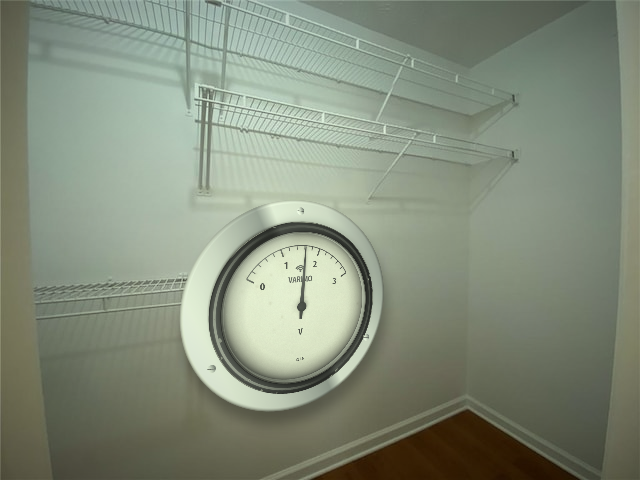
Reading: {"value": 1.6, "unit": "V"}
